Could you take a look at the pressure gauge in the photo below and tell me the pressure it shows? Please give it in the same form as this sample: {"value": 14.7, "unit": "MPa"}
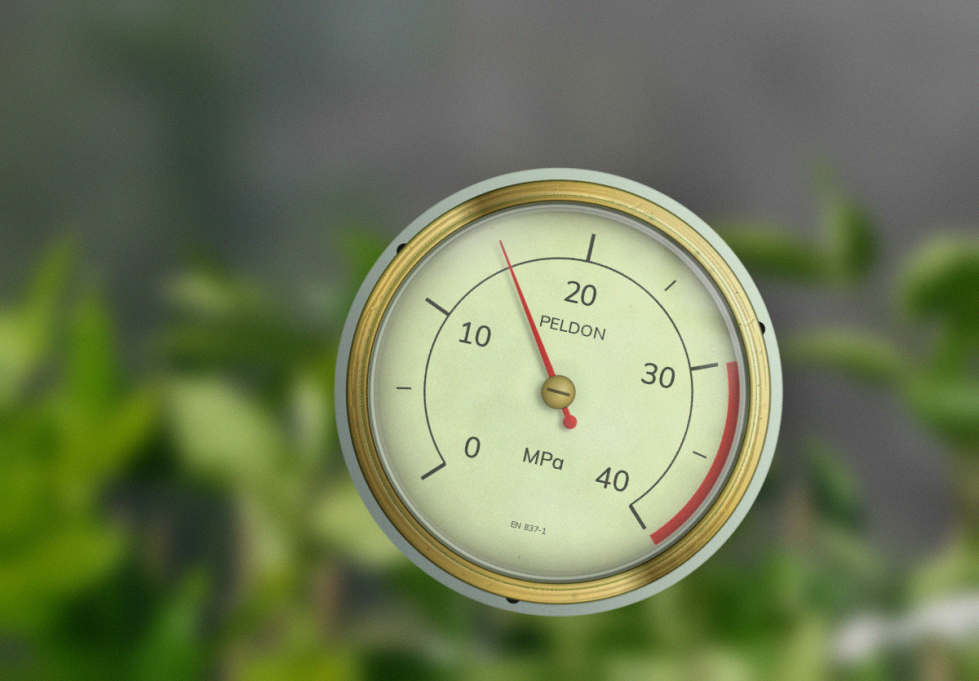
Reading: {"value": 15, "unit": "MPa"}
